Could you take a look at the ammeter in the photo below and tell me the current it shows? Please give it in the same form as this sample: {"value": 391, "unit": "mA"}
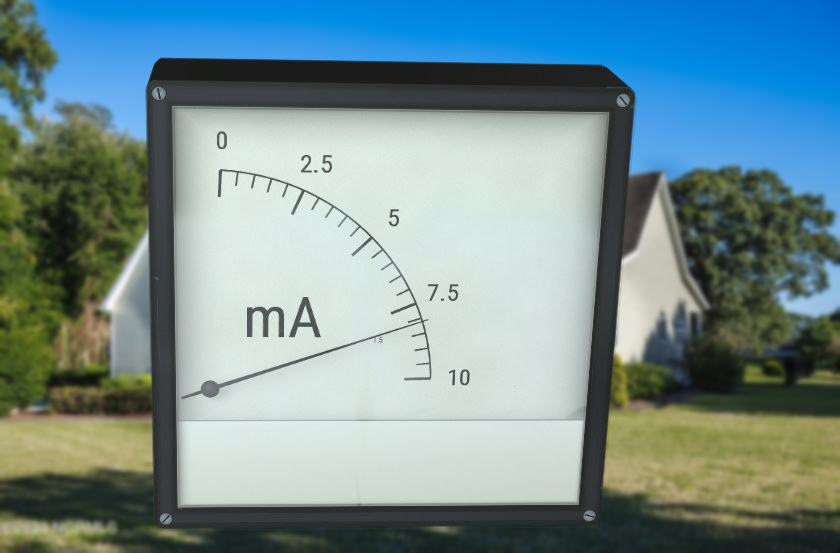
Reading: {"value": 8, "unit": "mA"}
